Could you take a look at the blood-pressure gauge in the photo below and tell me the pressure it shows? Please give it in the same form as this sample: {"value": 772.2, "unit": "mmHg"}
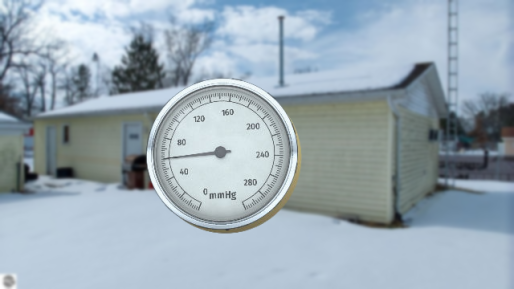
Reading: {"value": 60, "unit": "mmHg"}
